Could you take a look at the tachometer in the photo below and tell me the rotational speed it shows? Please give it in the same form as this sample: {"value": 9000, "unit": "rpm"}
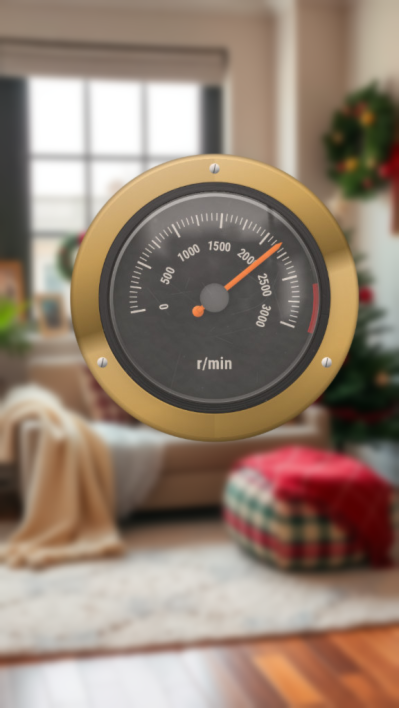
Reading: {"value": 2150, "unit": "rpm"}
